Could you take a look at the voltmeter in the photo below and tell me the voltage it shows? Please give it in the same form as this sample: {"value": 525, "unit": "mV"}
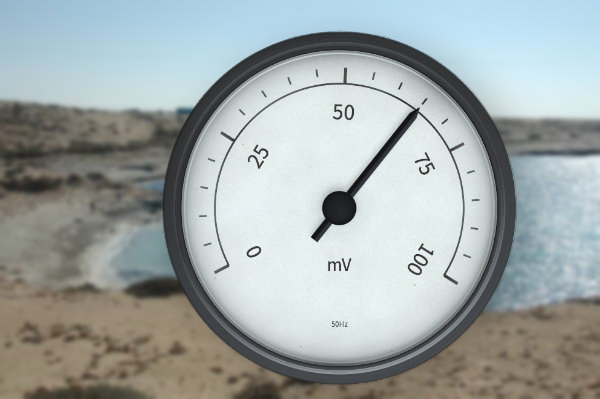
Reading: {"value": 65, "unit": "mV"}
